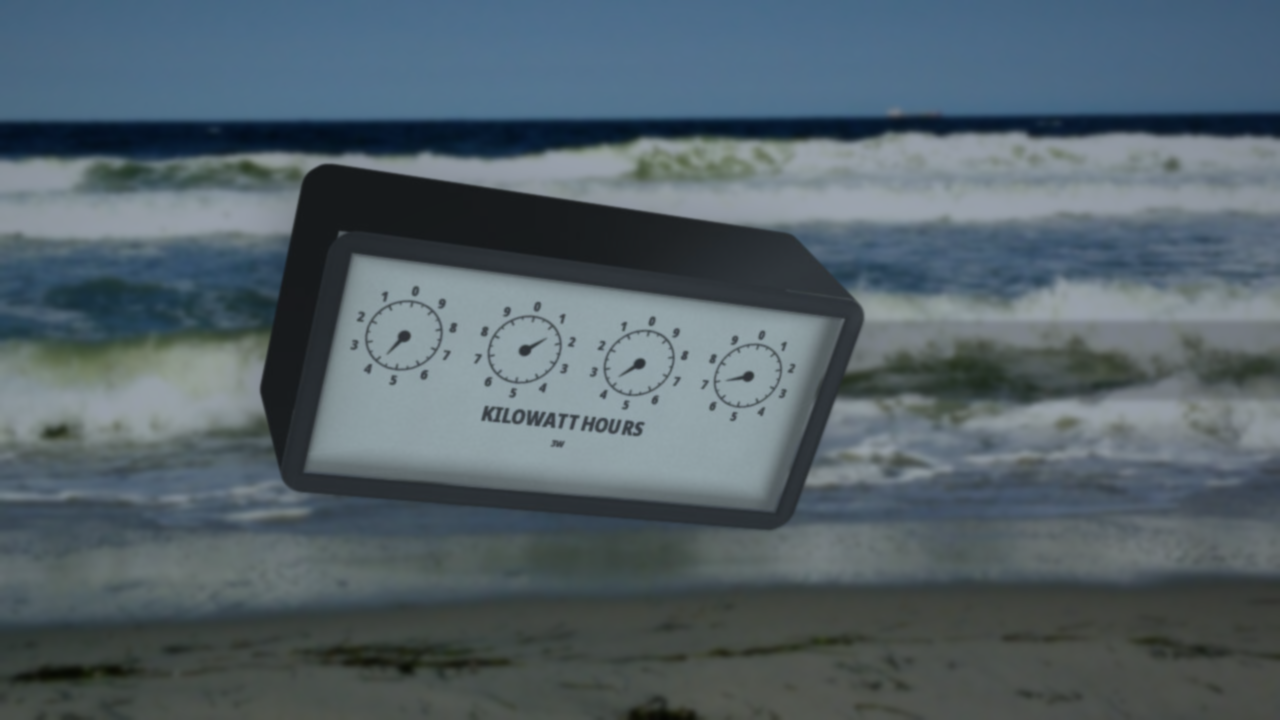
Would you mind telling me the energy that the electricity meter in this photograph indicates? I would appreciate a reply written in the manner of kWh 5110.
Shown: kWh 4137
